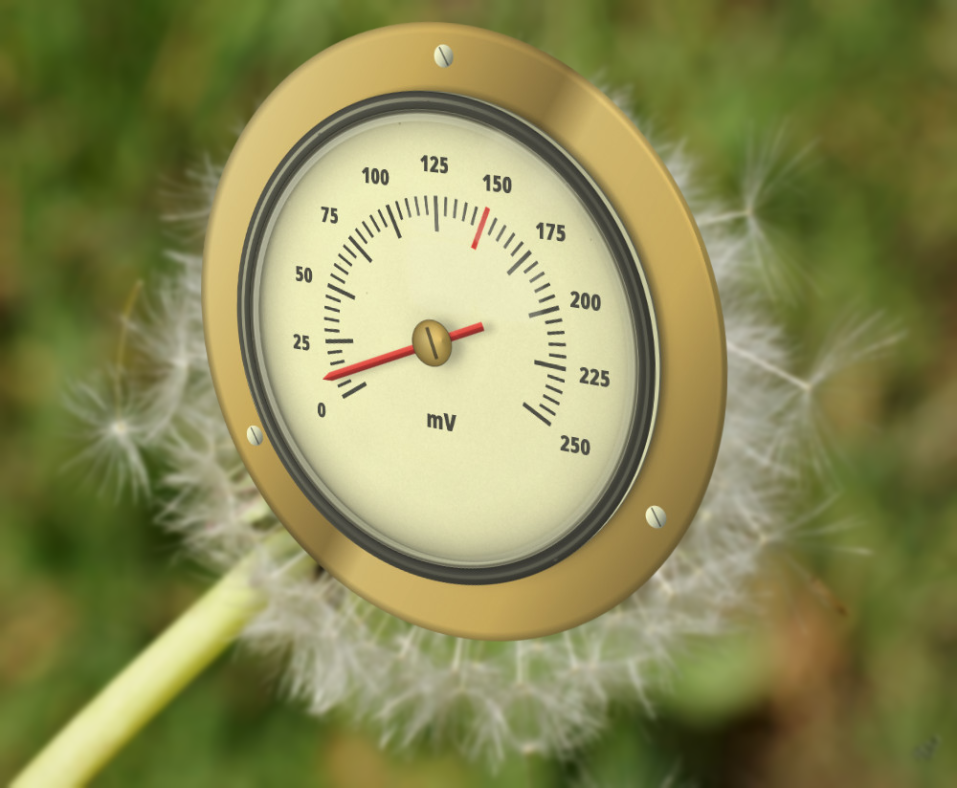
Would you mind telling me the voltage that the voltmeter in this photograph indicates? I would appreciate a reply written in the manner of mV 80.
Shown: mV 10
